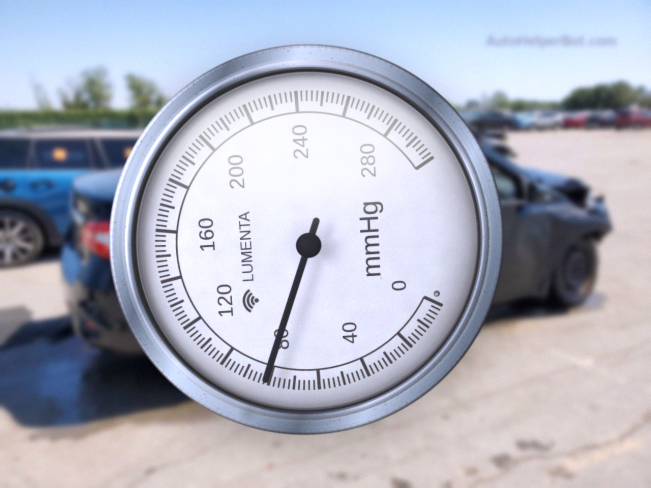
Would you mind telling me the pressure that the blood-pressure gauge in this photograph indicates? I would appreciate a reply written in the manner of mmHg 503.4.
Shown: mmHg 82
